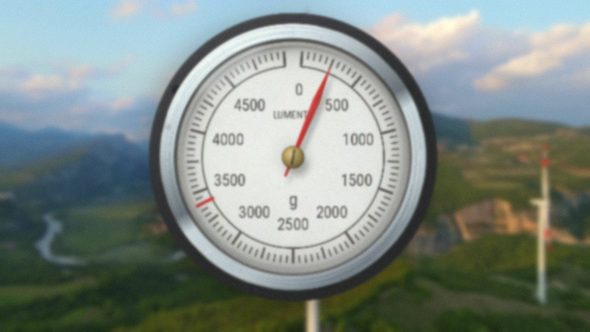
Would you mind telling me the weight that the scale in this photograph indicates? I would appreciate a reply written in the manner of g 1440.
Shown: g 250
